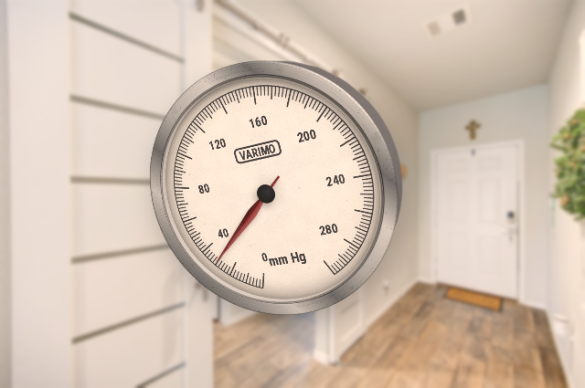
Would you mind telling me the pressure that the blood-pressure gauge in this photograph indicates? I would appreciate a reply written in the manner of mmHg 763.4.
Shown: mmHg 30
